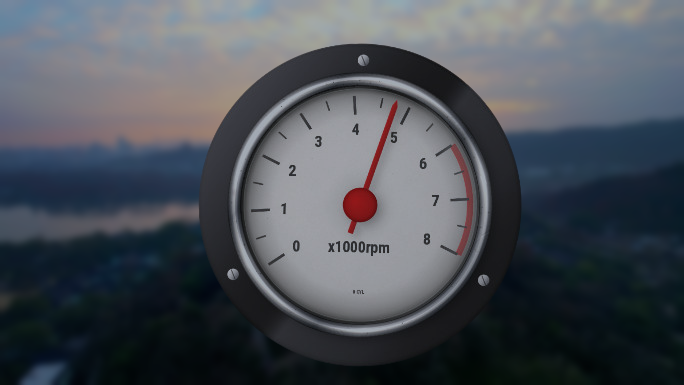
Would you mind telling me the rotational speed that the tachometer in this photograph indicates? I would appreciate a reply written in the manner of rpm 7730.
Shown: rpm 4750
